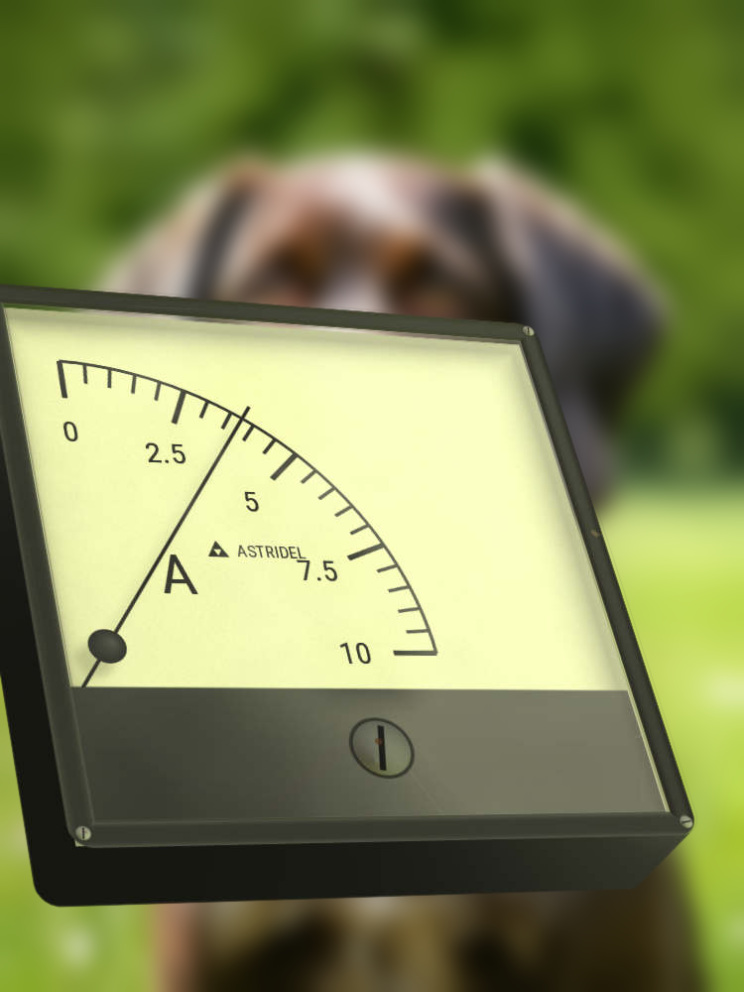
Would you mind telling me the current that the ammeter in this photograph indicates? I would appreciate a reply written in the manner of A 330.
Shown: A 3.75
